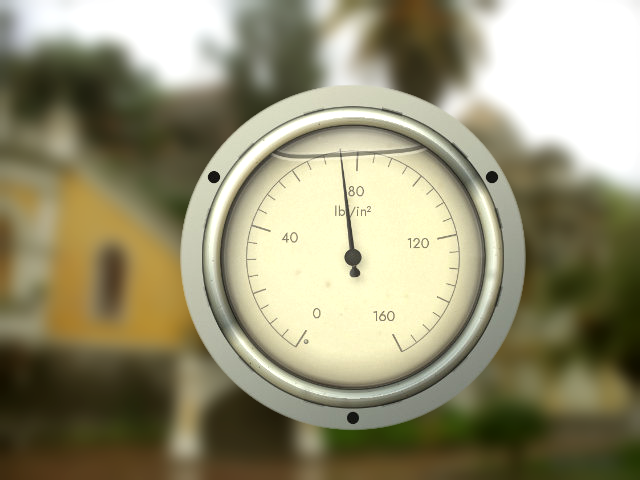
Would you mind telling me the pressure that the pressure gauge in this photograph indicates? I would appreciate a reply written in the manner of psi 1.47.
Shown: psi 75
